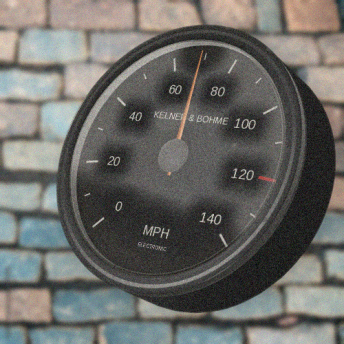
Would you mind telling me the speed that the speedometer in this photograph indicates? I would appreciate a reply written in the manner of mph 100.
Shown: mph 70
